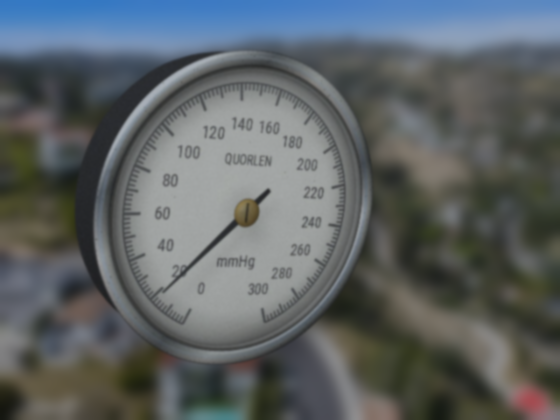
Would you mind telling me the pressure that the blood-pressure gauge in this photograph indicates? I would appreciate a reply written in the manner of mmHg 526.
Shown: mmHg 20
